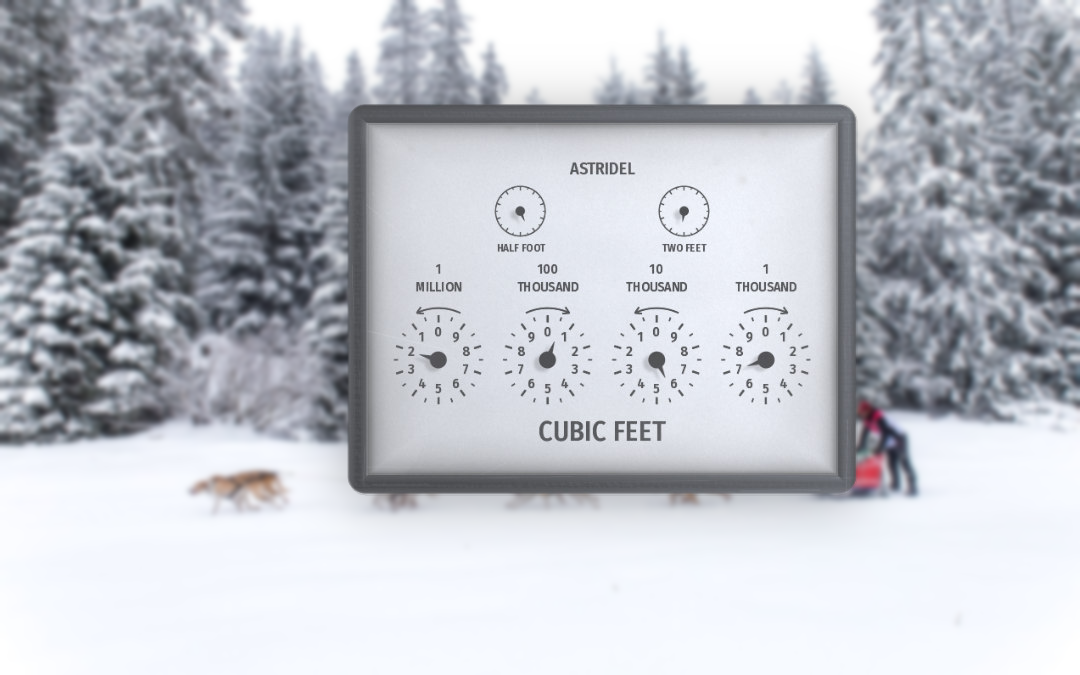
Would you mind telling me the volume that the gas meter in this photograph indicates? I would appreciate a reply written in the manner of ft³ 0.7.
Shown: ft³ 205700
